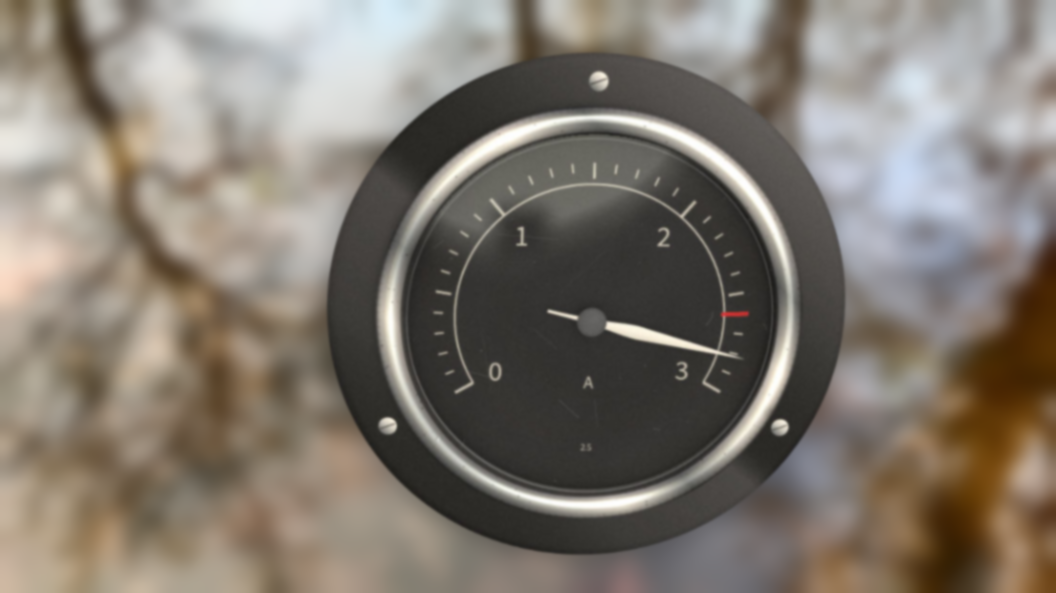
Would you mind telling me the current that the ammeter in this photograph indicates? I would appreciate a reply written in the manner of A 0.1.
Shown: A 2.8
